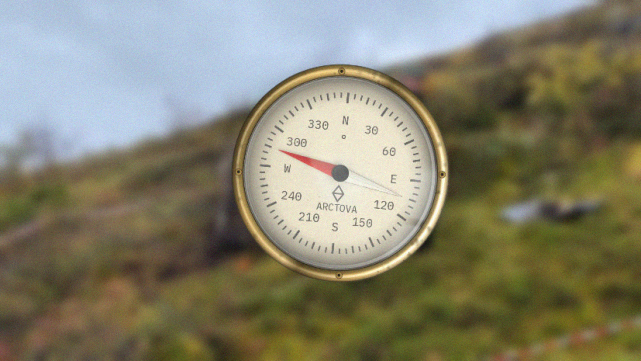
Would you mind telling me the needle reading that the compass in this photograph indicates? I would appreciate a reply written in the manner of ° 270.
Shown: ° 285
